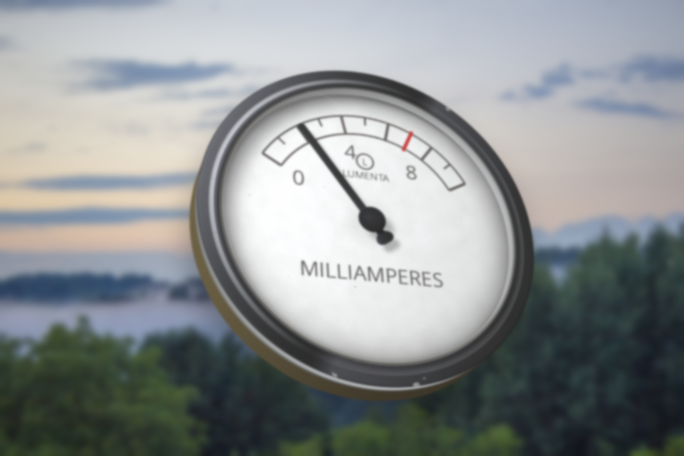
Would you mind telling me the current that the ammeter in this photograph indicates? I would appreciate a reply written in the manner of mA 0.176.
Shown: mA 2
